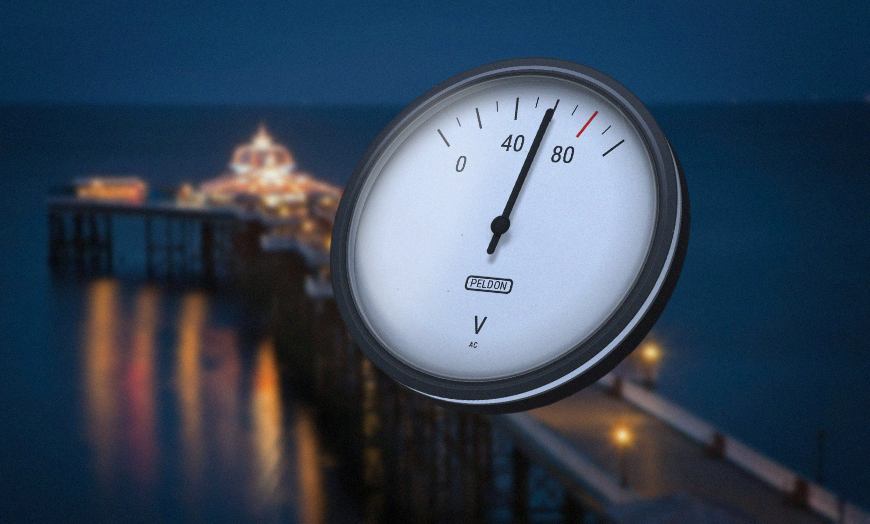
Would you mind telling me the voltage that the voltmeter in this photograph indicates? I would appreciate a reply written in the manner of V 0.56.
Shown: V 60
